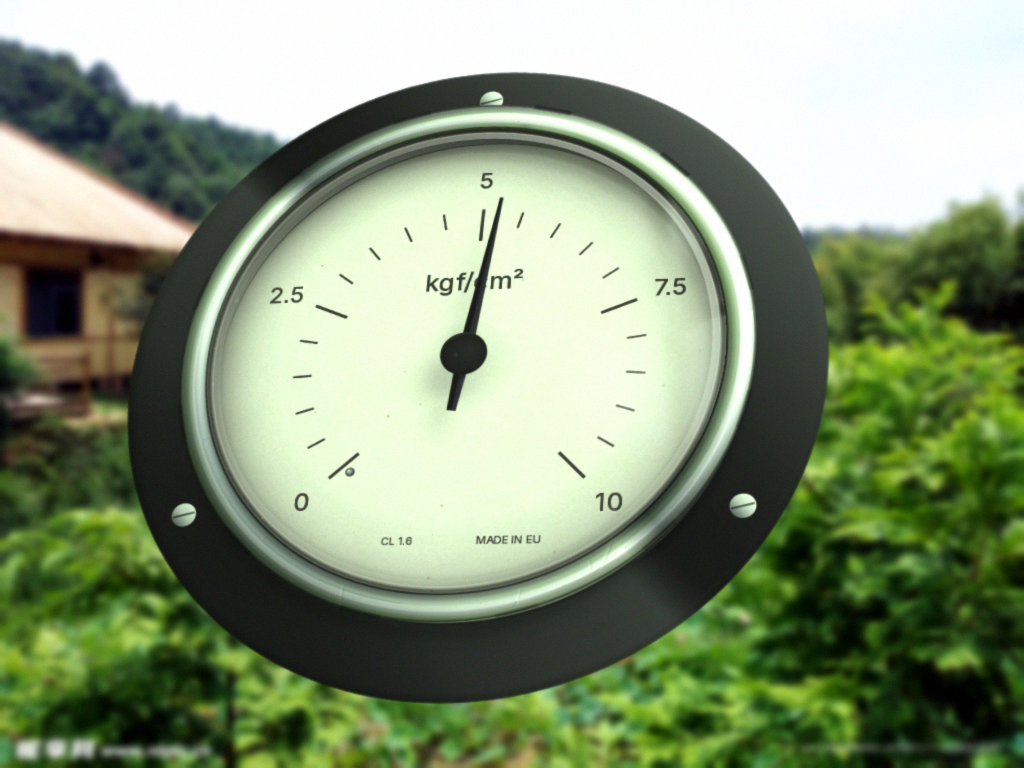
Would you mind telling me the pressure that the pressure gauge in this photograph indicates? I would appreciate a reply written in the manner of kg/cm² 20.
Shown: kg/cm² 5.25
